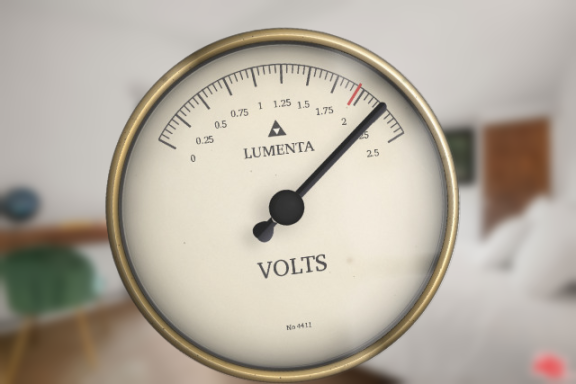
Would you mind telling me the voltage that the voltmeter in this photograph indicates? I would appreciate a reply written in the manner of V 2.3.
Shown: V 2.2
